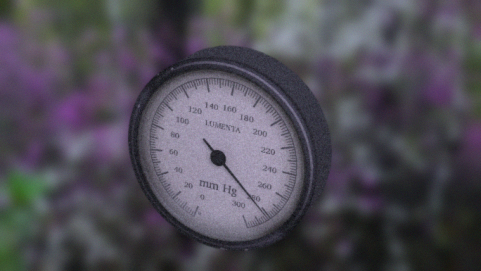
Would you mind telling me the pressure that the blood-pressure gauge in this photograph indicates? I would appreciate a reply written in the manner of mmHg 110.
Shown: mmHg 280
